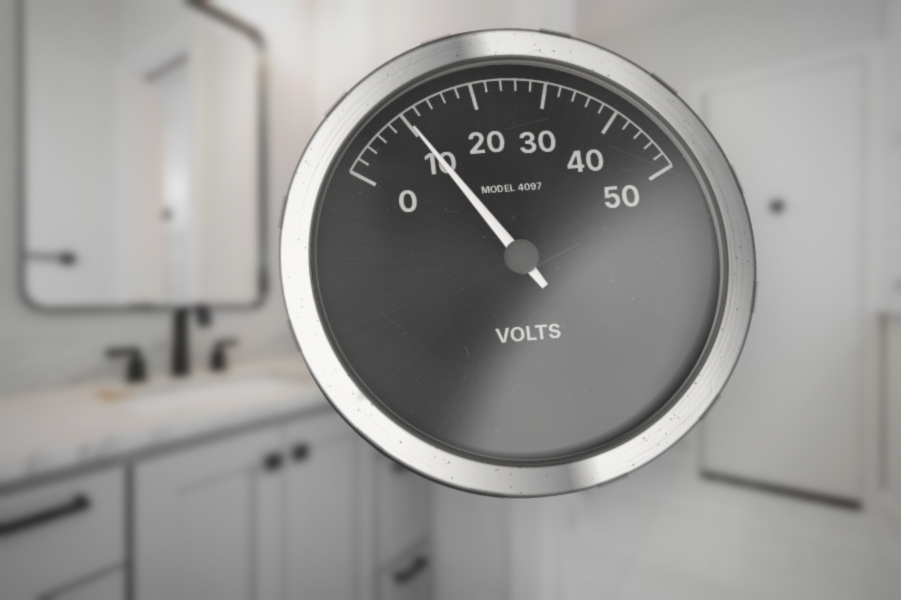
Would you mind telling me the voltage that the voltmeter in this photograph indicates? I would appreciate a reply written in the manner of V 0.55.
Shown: V 10
